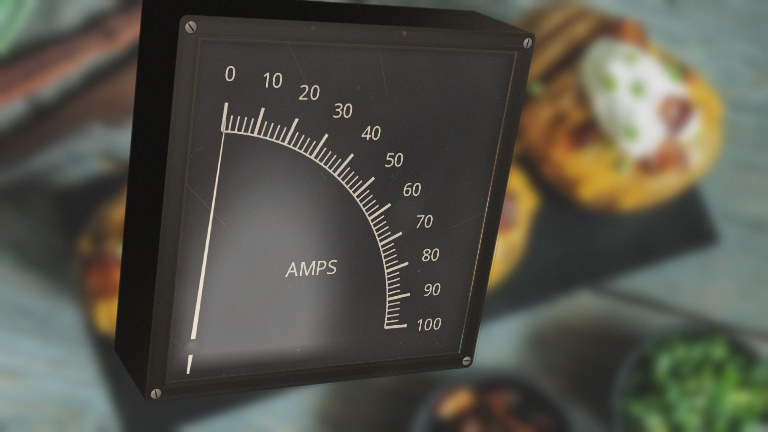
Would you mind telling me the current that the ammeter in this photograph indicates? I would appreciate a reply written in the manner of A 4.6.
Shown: A 0
